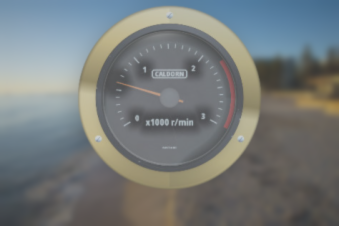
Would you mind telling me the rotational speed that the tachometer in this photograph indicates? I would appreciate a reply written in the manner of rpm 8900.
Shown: rpm 600
